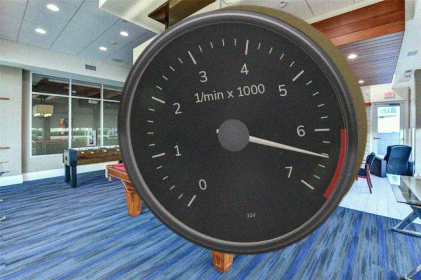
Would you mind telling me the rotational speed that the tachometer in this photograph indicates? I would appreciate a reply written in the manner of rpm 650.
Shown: rpm 6400
